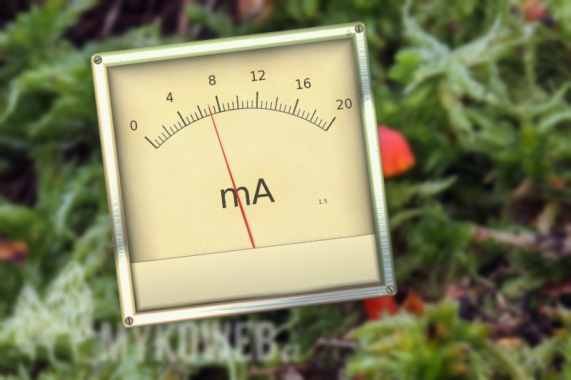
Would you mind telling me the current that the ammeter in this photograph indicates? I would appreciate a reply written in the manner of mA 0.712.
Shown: mA 7
